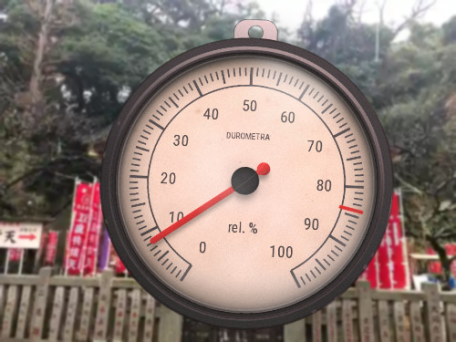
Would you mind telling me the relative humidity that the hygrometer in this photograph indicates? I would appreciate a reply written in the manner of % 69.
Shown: % 8
